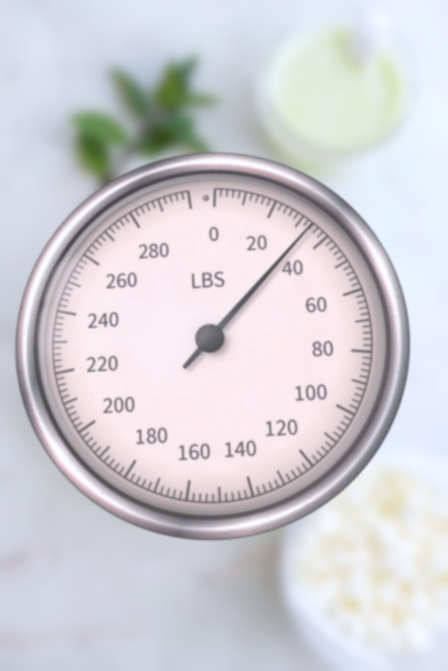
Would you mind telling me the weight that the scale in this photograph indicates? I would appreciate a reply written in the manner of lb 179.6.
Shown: lb 34
